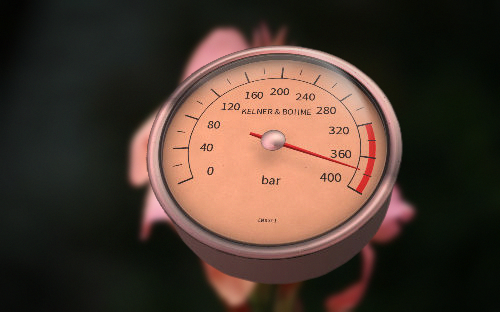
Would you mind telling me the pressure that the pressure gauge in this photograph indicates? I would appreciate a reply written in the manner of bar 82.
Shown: bar 380
